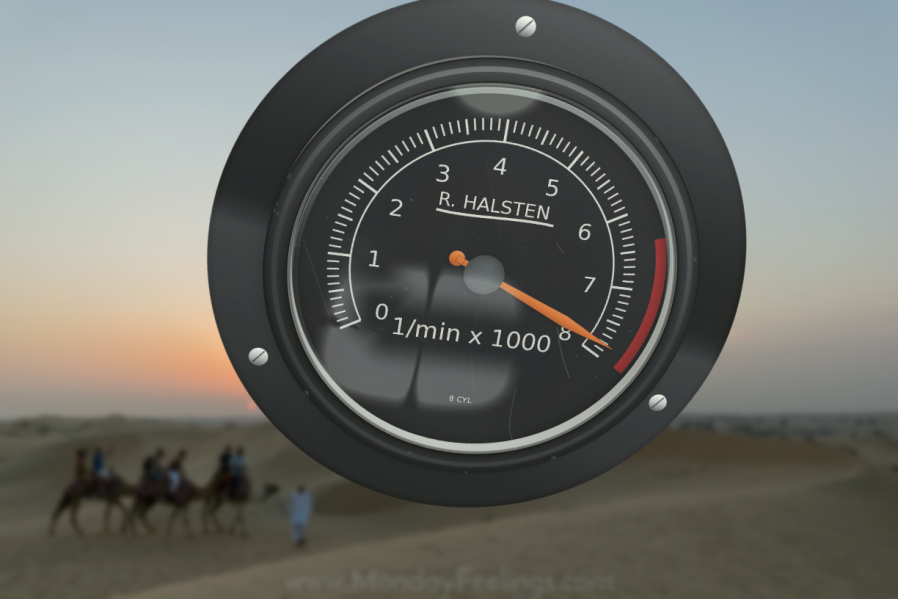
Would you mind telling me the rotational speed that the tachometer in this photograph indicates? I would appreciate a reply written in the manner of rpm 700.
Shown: rpm 7800
